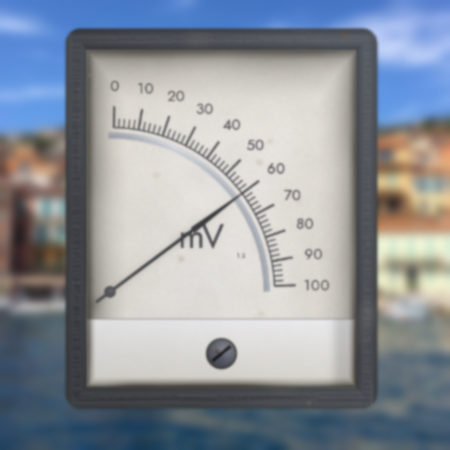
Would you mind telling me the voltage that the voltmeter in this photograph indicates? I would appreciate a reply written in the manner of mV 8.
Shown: mV 60
